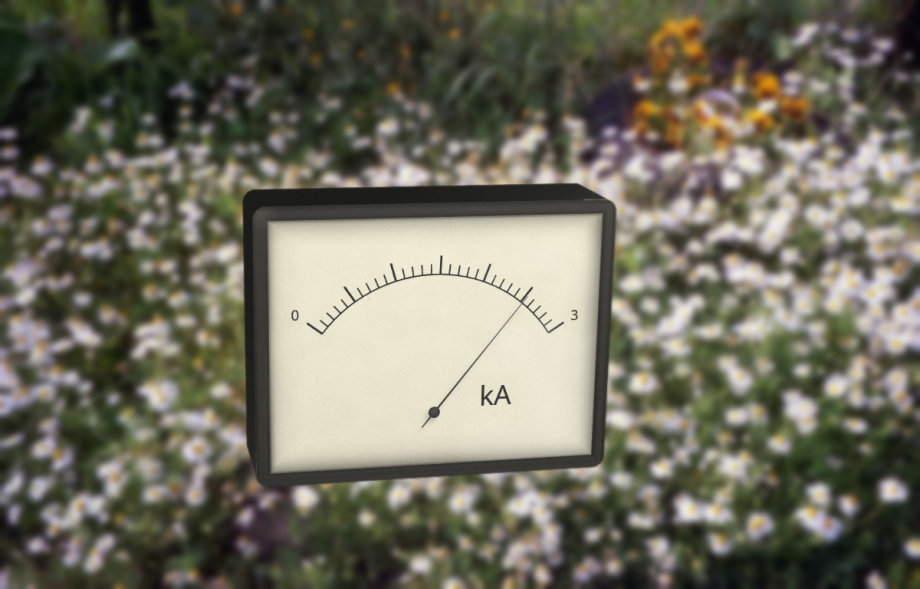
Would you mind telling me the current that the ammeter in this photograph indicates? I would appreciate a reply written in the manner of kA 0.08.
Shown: kA 2.5
